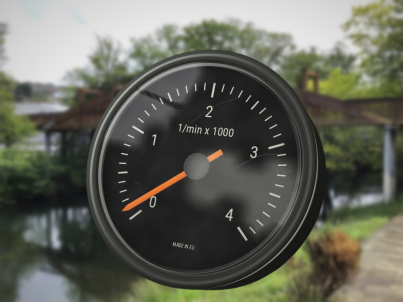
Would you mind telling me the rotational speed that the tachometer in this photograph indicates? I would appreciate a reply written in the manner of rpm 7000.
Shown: rpm 100
